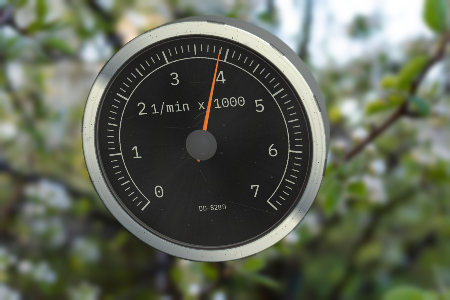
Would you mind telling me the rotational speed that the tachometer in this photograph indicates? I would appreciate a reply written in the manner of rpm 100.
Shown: rpm 3900
